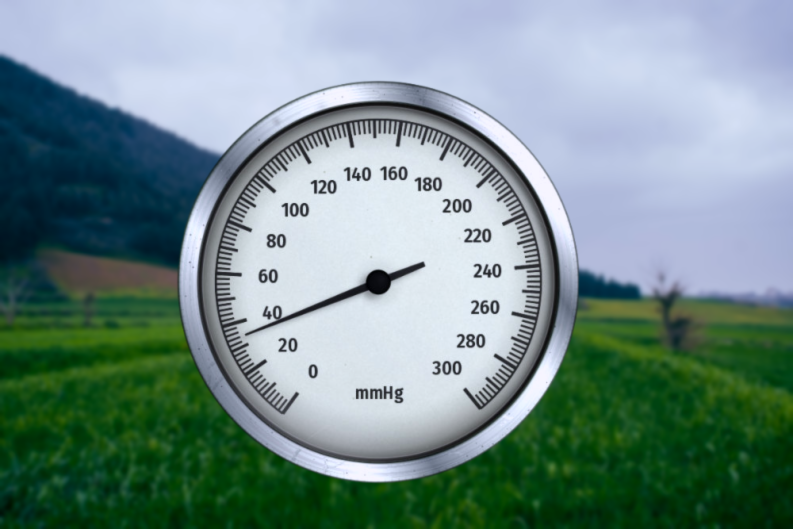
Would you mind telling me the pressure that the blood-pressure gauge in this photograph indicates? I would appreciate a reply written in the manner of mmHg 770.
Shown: mmHg 34
